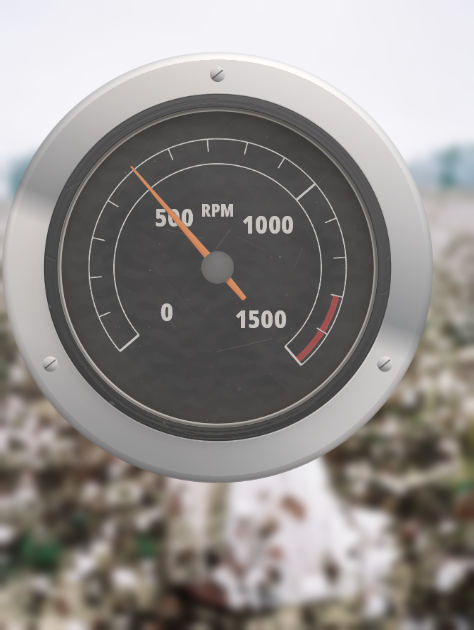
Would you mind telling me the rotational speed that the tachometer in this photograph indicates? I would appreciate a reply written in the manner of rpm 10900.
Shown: rpm 500
